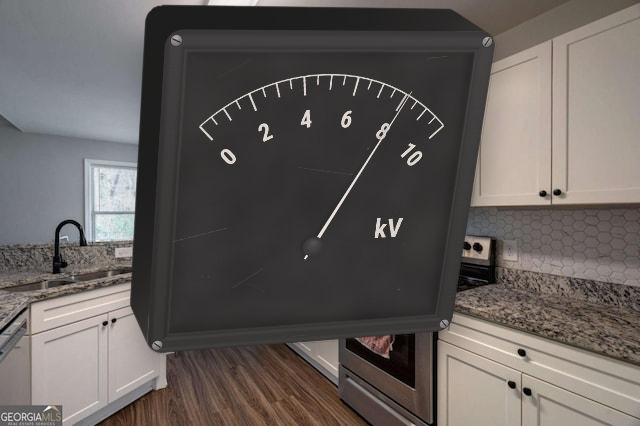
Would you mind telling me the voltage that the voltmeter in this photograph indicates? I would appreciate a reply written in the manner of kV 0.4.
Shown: kV 8
